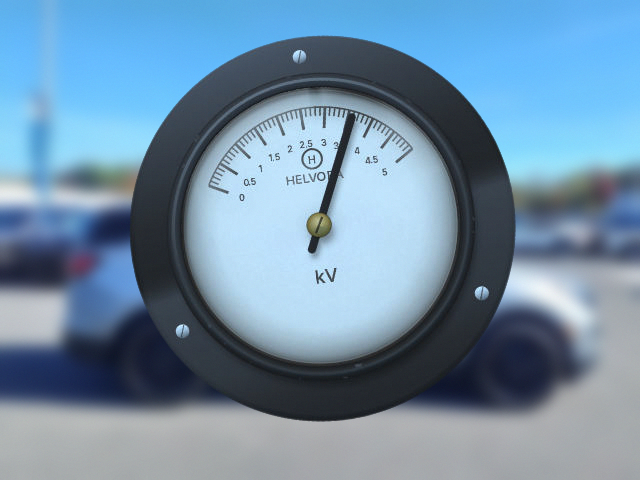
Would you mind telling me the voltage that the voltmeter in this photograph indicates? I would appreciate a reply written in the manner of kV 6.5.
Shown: kV 3.6
